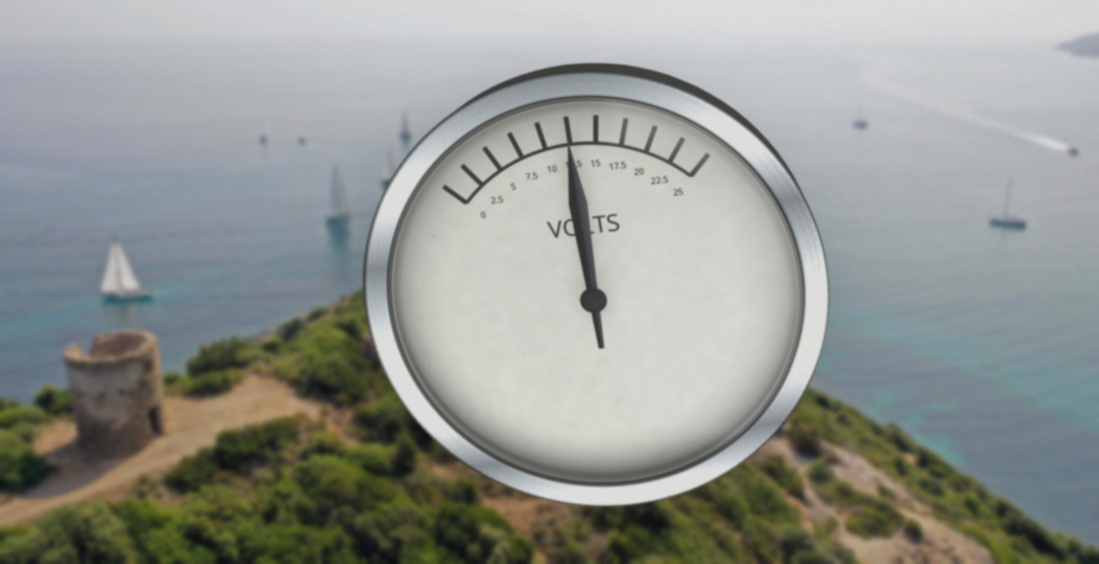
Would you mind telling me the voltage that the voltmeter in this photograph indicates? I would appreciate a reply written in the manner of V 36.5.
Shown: V 12.5
